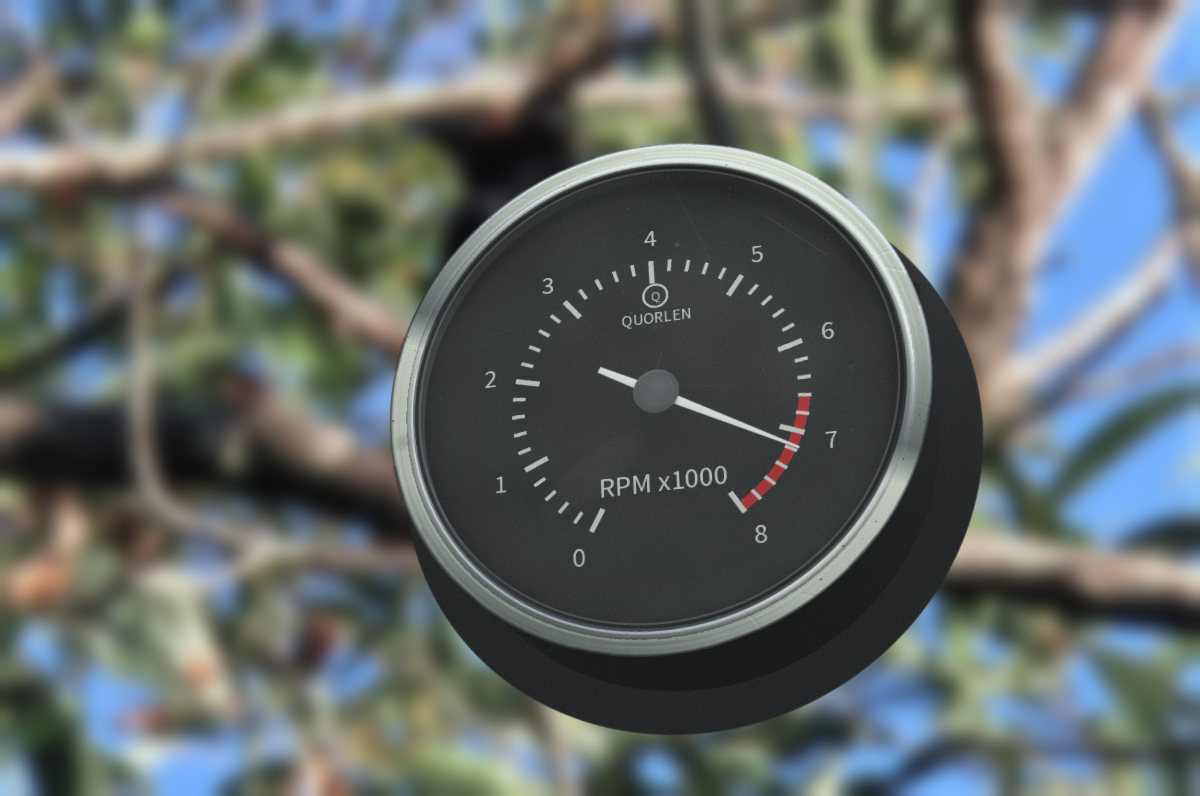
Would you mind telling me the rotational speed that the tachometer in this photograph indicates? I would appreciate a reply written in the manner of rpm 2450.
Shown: rpm 7200
